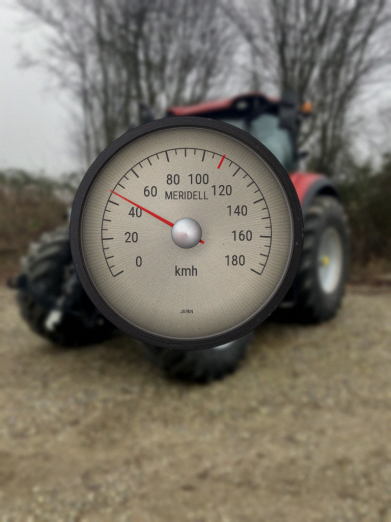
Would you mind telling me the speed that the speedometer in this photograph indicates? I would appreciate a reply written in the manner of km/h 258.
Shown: km/h 45
